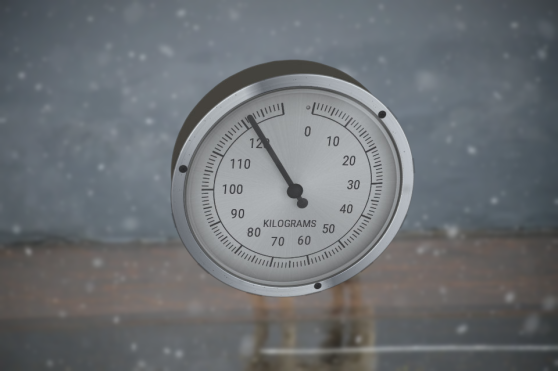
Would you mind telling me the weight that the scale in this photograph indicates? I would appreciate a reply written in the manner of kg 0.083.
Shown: kg 122
